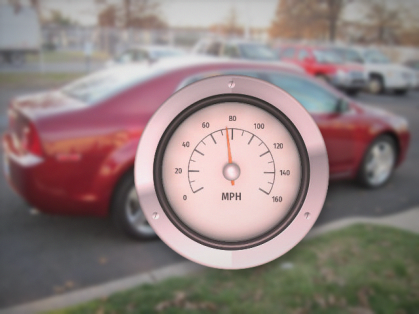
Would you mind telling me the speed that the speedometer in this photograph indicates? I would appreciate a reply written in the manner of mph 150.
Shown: mph 75
